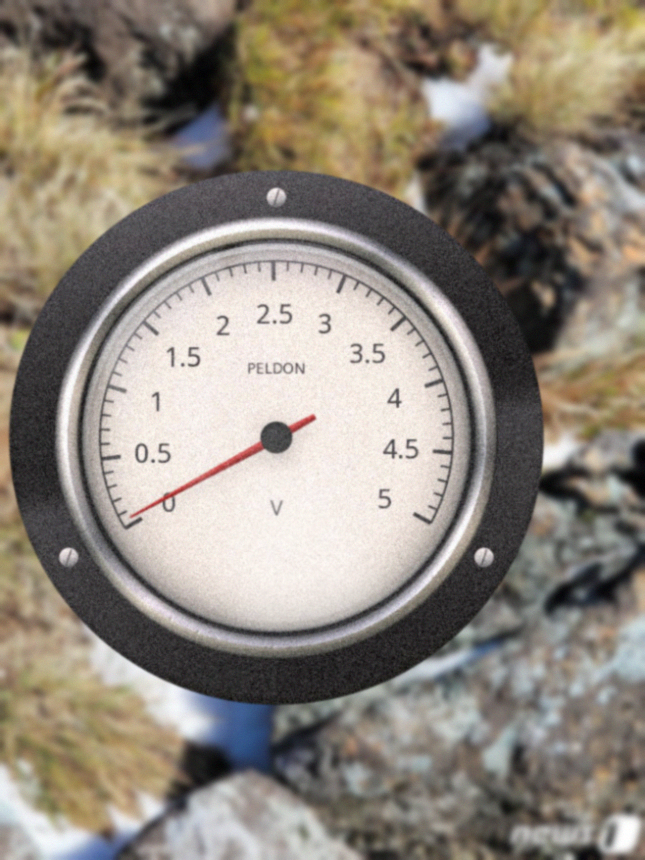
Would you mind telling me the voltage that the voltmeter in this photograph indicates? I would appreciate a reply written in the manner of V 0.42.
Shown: V 0.05
